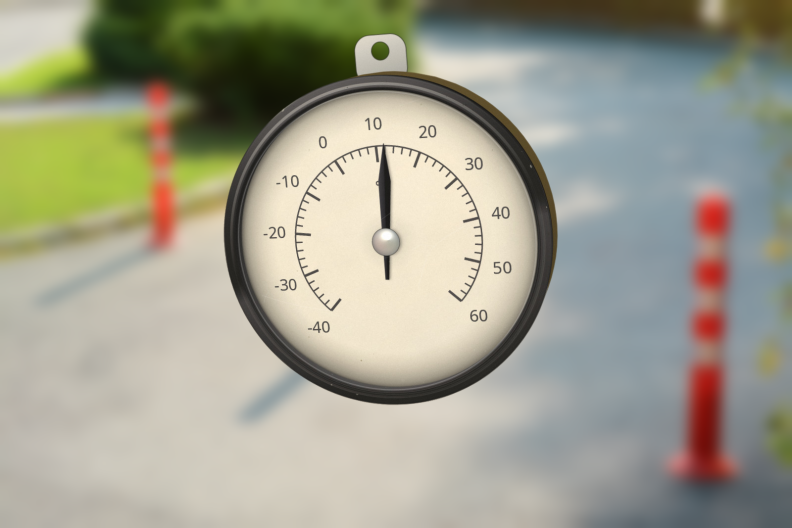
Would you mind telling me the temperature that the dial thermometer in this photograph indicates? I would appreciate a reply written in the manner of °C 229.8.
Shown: °C 12
